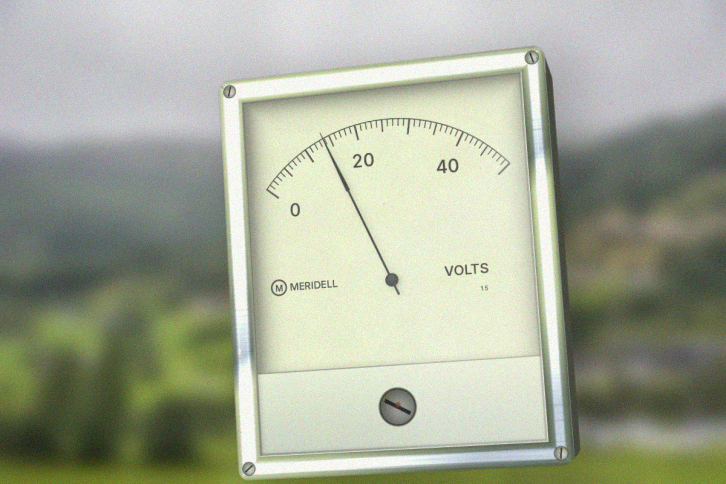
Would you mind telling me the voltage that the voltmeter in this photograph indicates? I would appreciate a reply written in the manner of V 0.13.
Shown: V 14
